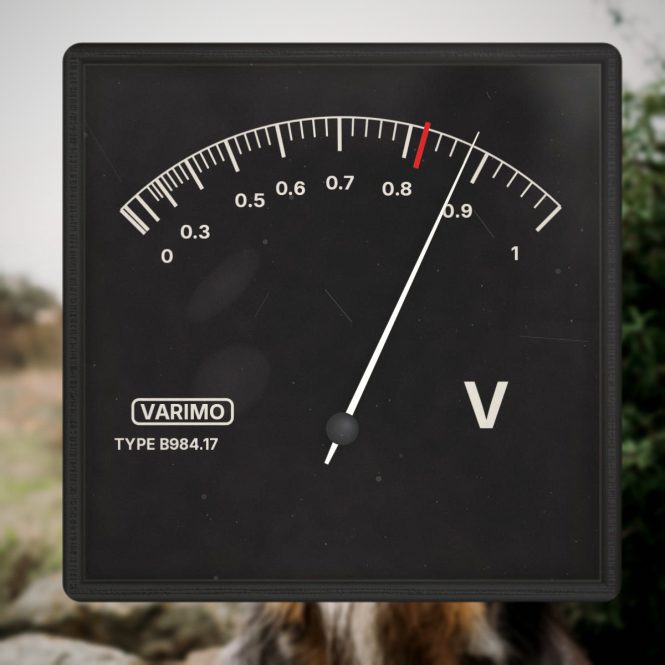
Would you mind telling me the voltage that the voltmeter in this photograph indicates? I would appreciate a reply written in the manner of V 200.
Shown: V 0.88
